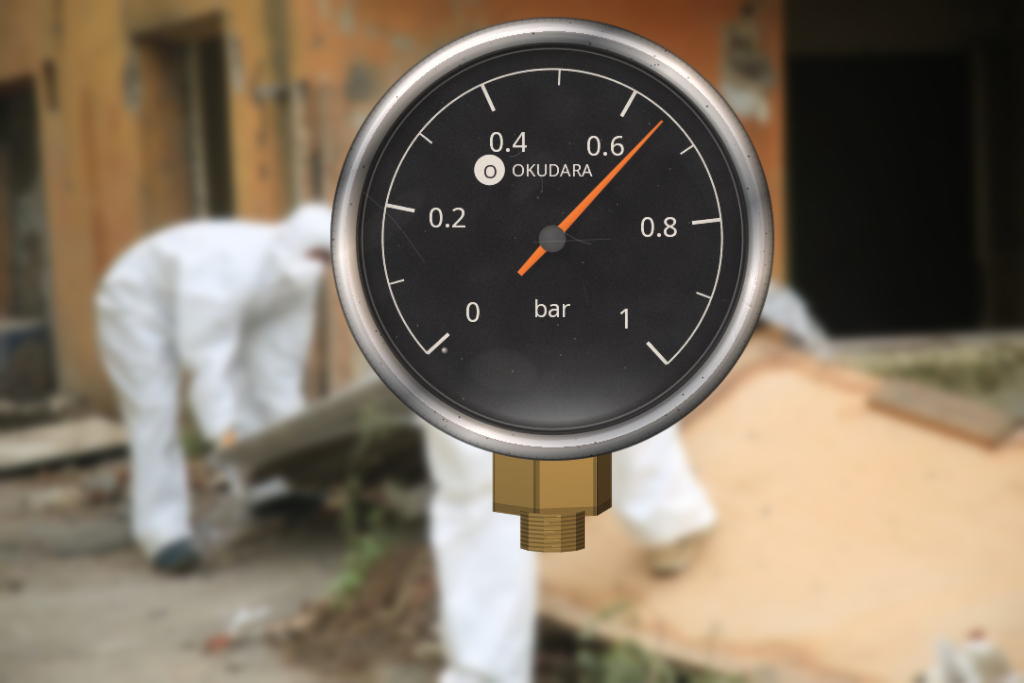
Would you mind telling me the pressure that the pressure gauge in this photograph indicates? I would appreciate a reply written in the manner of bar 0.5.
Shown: bar 0.65
